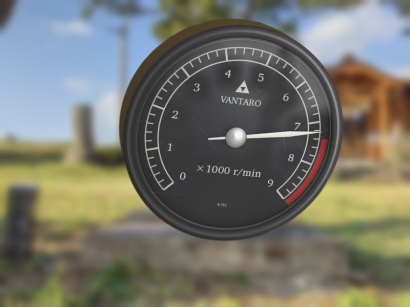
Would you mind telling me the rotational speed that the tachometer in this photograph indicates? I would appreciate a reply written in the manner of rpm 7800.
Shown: rpm 7200
